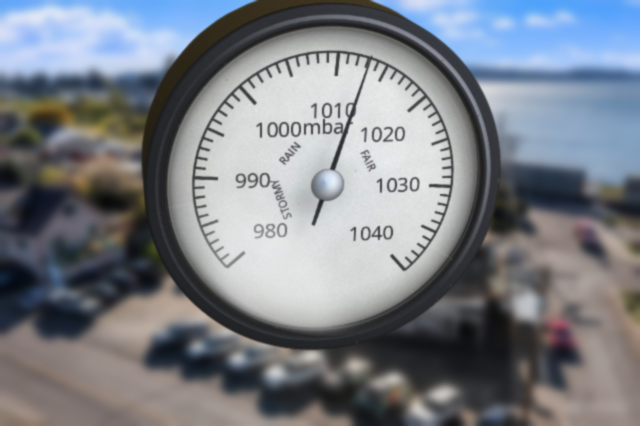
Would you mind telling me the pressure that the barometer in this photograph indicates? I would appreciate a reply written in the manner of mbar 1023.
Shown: mbar 1013
